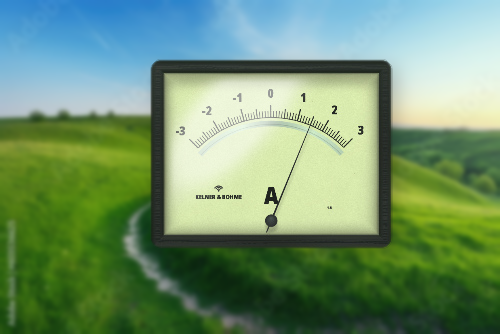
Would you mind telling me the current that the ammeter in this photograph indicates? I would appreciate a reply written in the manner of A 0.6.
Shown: A 1.5
